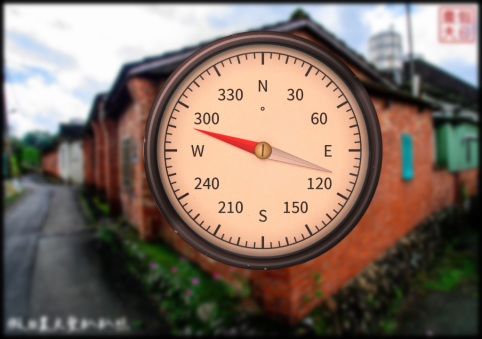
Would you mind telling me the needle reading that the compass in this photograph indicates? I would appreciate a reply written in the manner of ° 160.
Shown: ° 287.5
